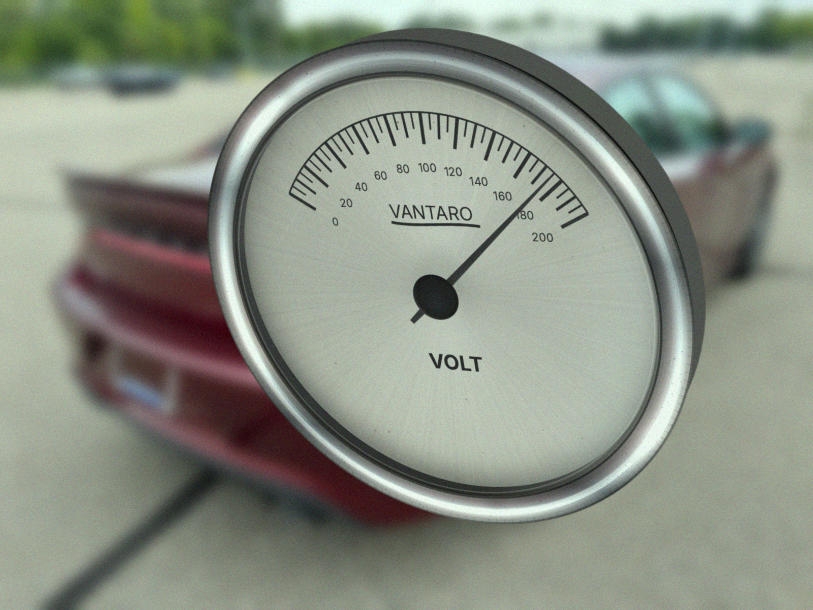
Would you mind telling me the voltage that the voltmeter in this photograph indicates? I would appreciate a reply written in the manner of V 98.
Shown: V 175
